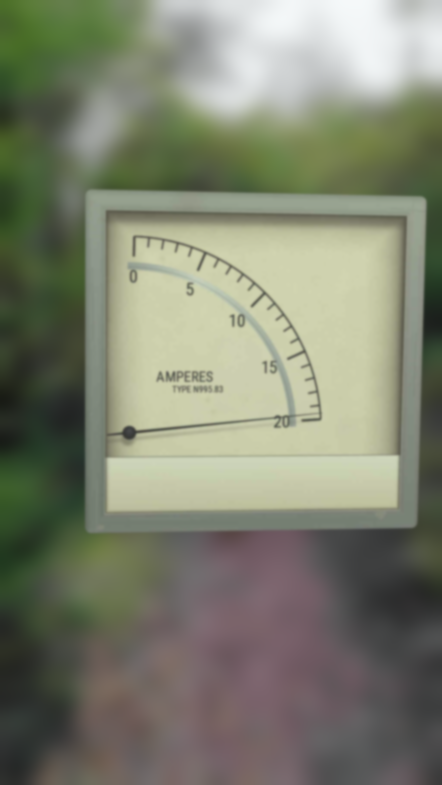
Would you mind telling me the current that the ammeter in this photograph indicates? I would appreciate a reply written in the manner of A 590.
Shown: A 19.5
